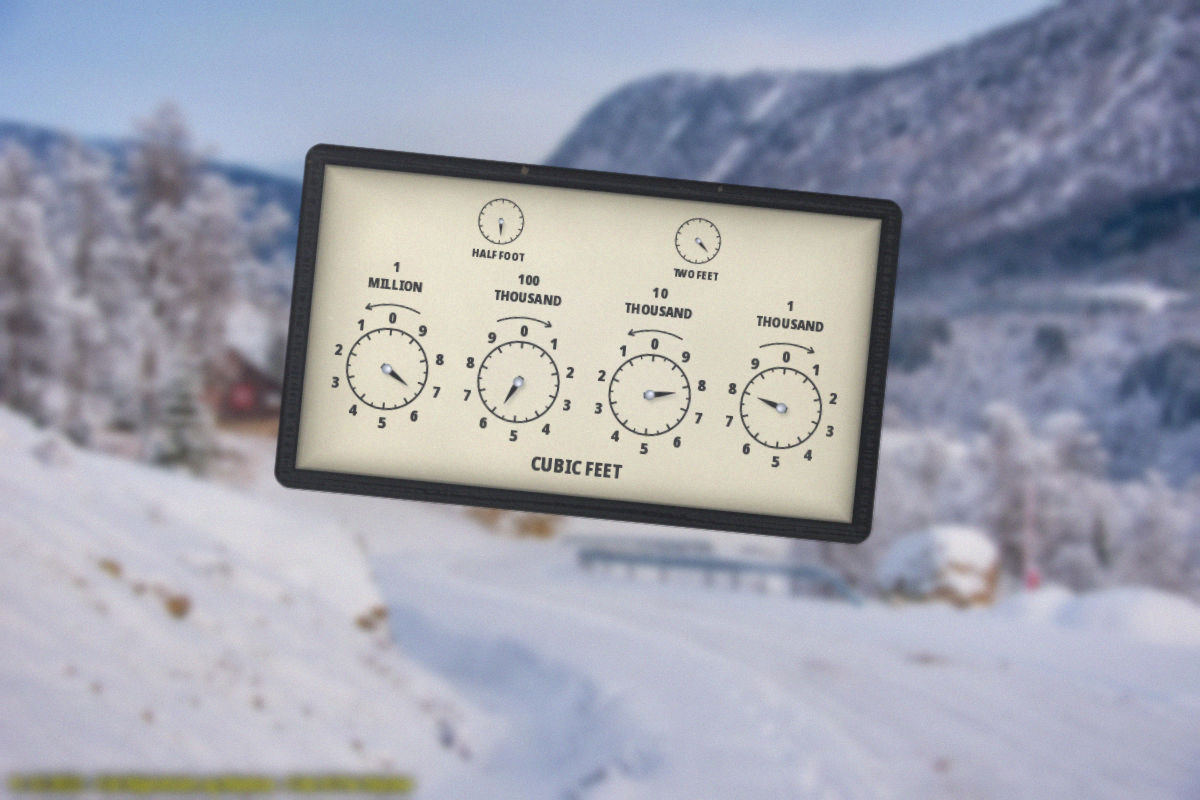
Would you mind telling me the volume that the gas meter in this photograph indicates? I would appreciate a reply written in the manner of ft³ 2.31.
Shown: ft³ 657800
